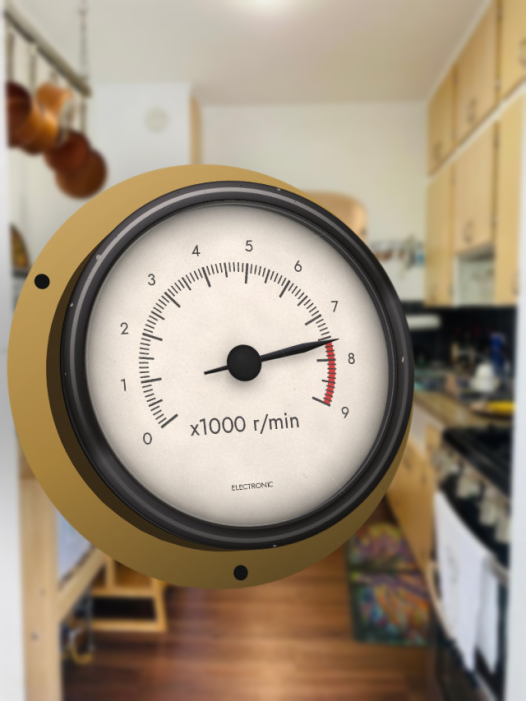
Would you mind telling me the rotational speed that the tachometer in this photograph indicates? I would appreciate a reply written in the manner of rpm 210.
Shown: rpm 7600
